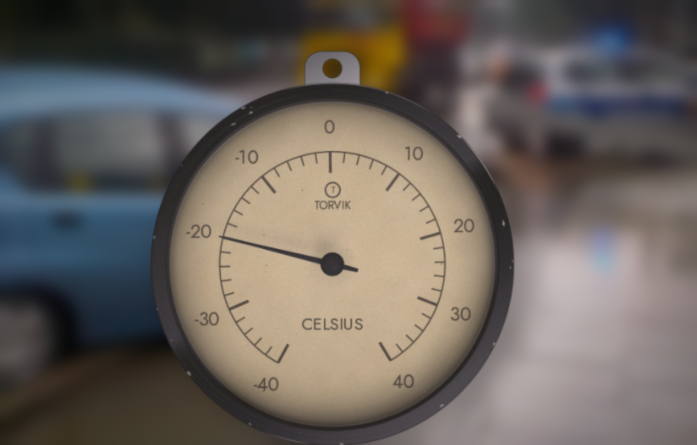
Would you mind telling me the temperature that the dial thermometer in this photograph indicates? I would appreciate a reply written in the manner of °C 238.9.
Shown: °C -20
